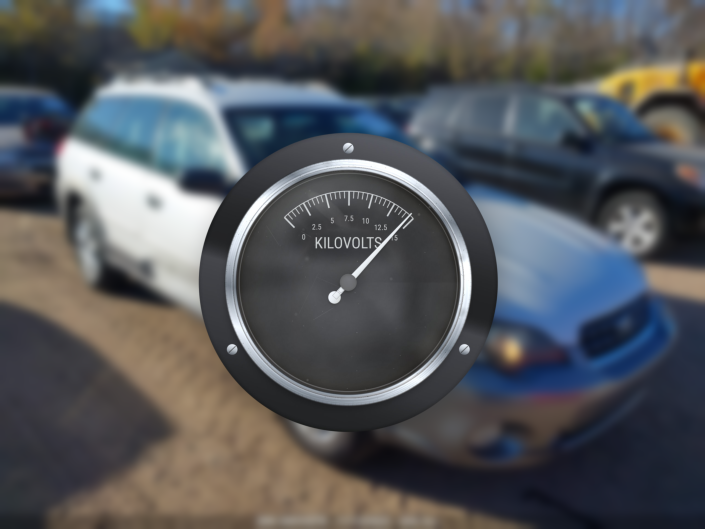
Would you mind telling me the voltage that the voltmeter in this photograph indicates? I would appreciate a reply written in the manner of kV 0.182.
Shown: kV 14.5
